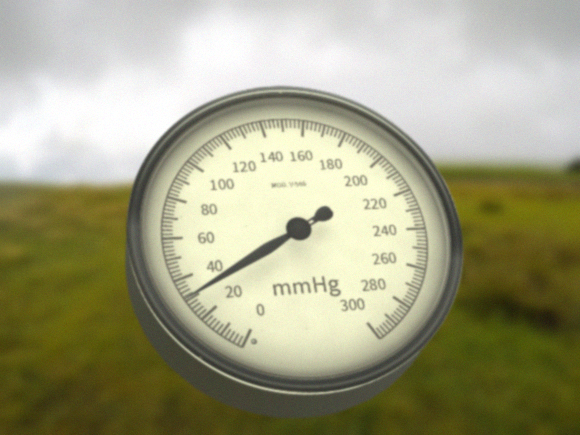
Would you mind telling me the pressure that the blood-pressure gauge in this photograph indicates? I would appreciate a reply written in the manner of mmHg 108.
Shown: mmHg 30
